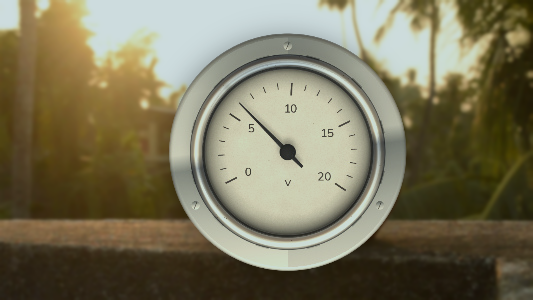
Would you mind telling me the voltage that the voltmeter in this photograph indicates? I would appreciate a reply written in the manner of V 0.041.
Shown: V 6
